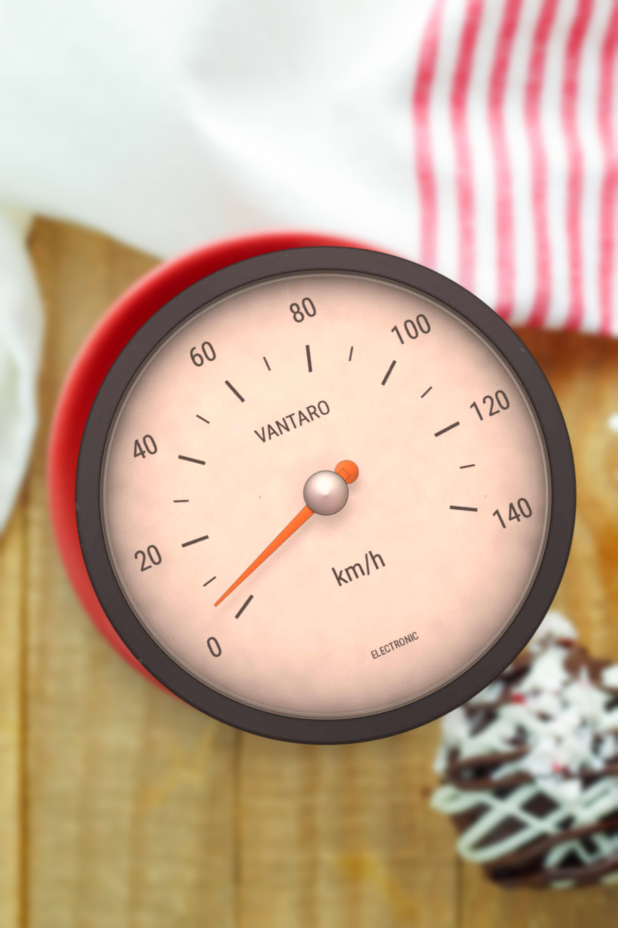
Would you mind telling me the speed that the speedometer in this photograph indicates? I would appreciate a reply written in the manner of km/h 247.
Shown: km/h 5
